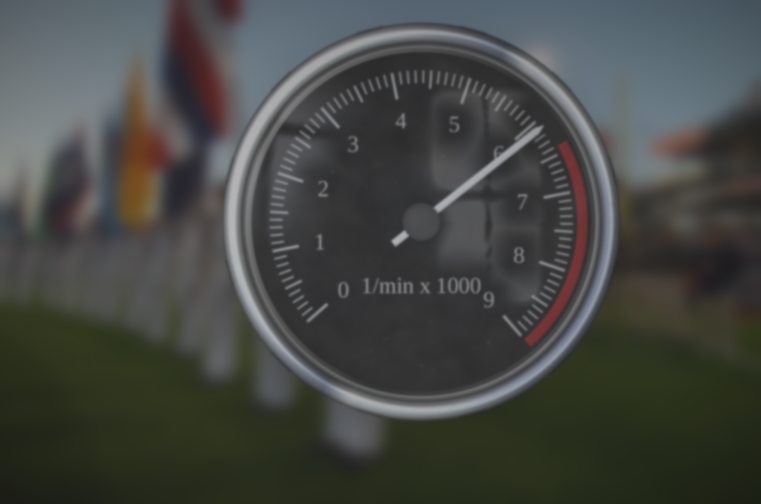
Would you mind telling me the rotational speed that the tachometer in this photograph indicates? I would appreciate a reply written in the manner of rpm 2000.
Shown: rpm 6100
